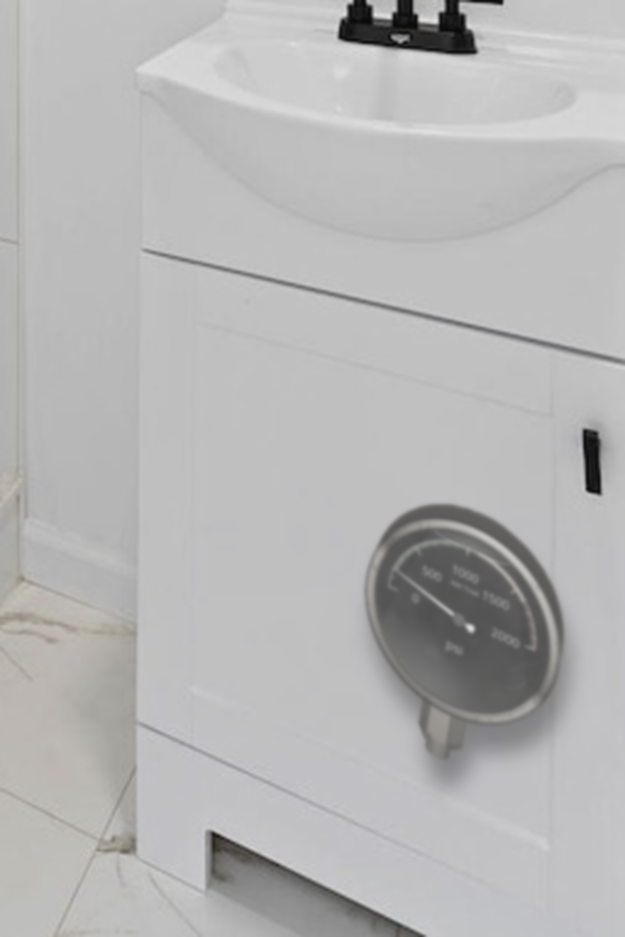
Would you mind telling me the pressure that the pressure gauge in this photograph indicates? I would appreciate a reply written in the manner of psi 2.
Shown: psi 200
